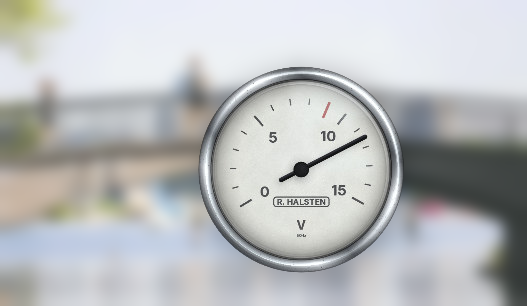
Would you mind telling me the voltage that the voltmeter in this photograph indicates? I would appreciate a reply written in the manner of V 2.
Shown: V 11.5
